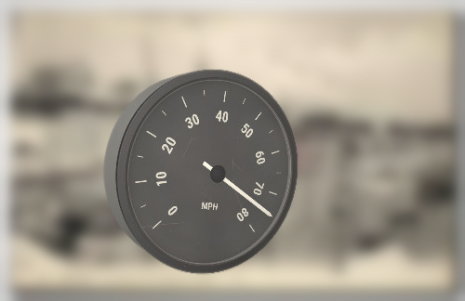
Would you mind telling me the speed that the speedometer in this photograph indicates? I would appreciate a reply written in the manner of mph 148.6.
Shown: mph 75
